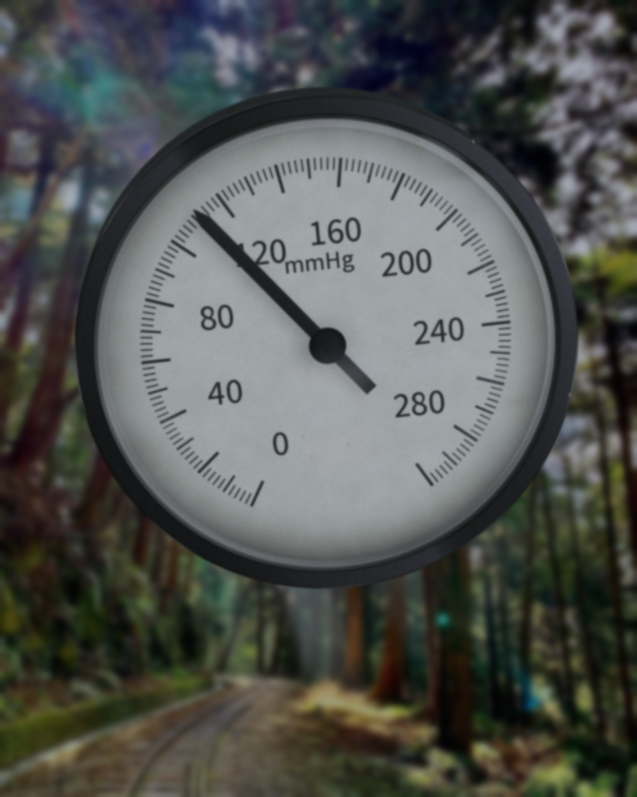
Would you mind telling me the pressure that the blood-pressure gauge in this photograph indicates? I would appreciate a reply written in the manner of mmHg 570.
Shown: mmHg 112
